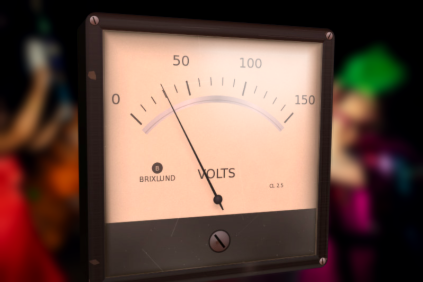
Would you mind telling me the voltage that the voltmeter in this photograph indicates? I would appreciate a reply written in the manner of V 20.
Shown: V 30
